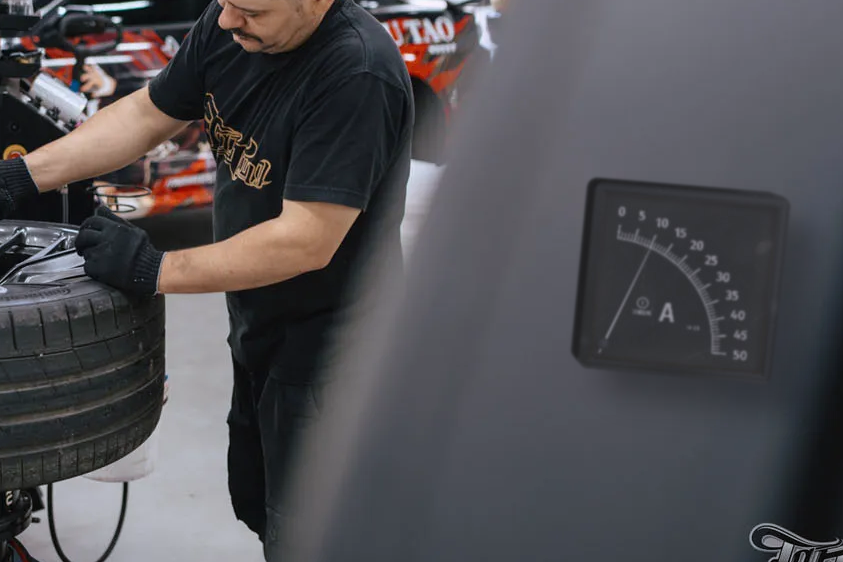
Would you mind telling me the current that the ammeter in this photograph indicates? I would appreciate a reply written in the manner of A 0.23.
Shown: A 10
